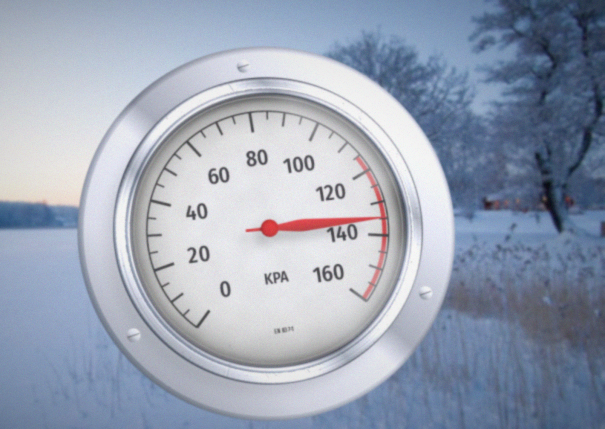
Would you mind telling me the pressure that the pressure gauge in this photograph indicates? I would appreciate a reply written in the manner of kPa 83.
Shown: kPa 135
